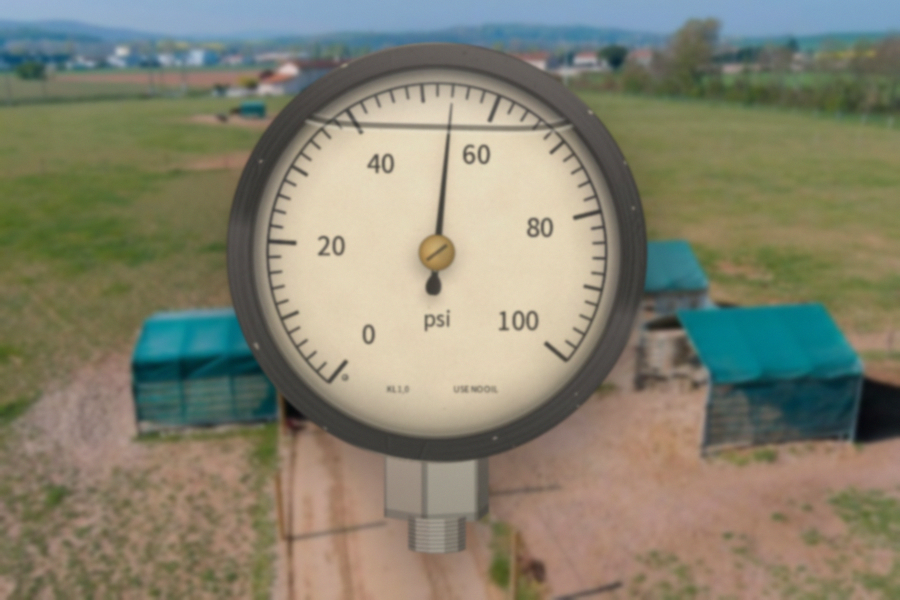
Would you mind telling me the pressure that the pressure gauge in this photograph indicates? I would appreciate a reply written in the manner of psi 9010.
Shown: psi 54
